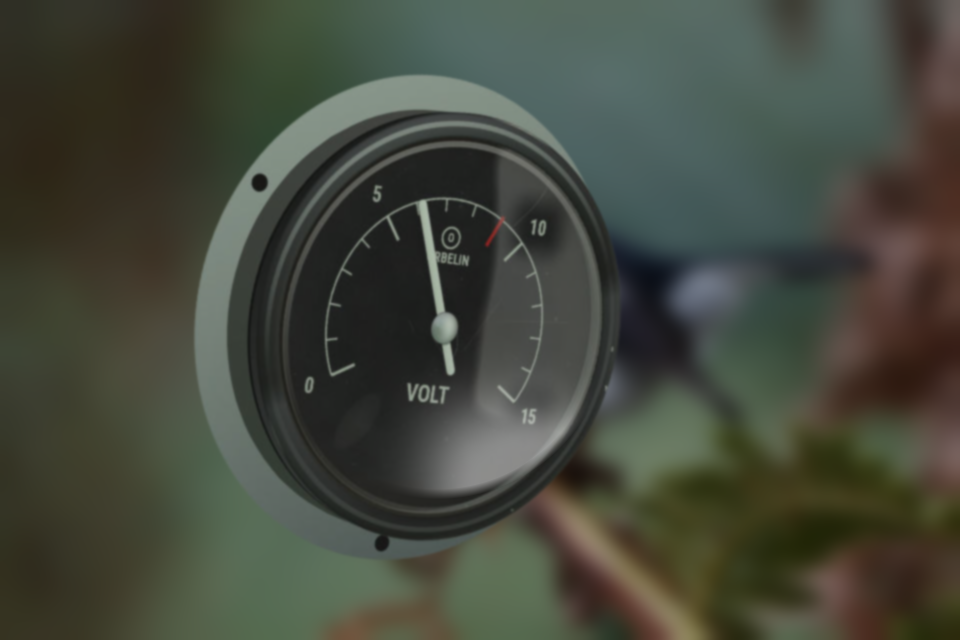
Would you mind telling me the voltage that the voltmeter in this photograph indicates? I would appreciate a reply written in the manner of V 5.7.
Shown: V 6
